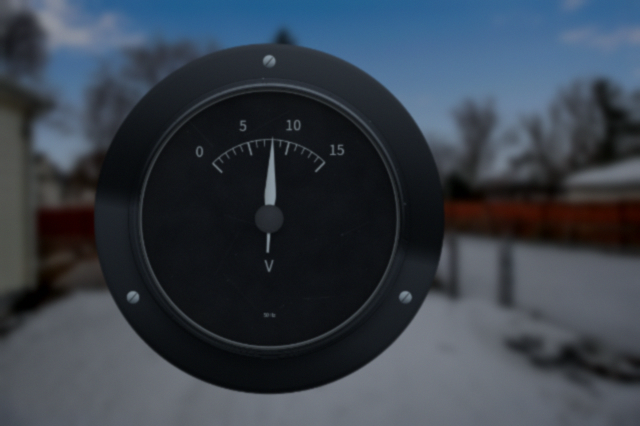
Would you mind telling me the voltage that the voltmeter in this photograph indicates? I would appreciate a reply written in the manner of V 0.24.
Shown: V 8
